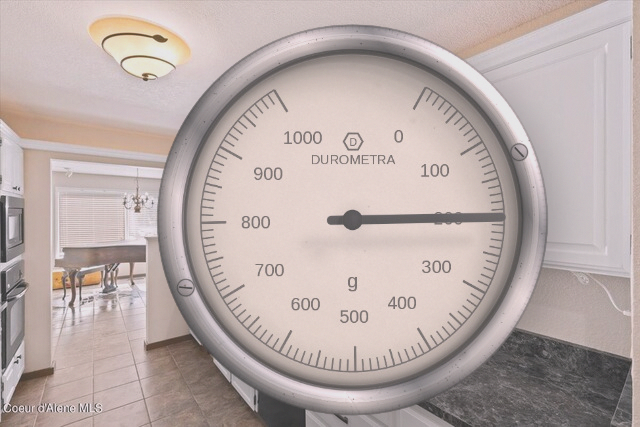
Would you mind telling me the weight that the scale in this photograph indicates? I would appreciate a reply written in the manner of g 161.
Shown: g 200
